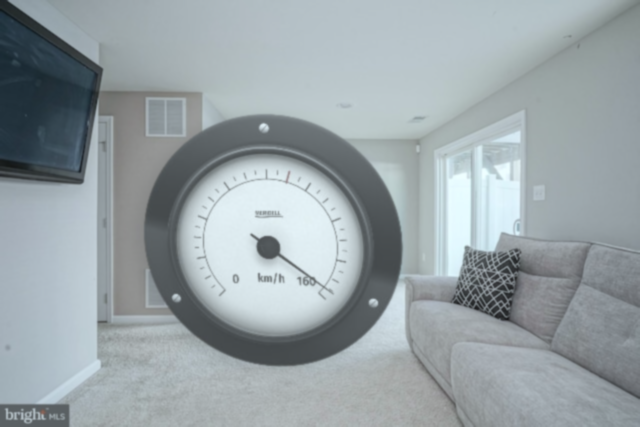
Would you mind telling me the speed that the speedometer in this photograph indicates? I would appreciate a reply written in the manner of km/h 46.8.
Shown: km/h 155
